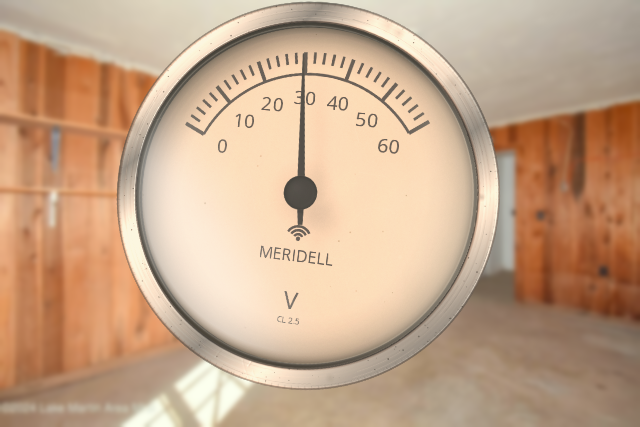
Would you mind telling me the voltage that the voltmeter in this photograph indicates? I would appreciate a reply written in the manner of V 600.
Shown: V 30
